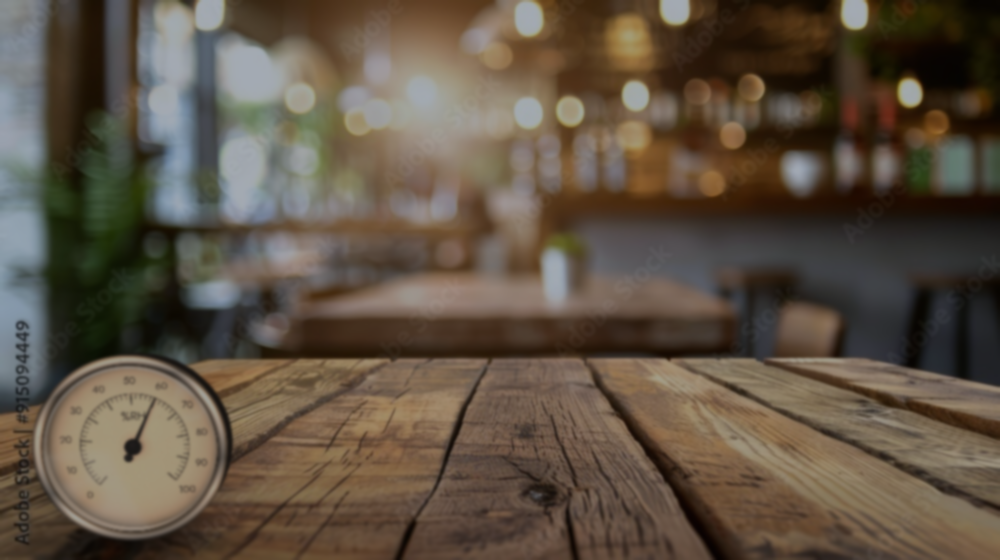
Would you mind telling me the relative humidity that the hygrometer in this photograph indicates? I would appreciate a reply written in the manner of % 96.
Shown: % 60
